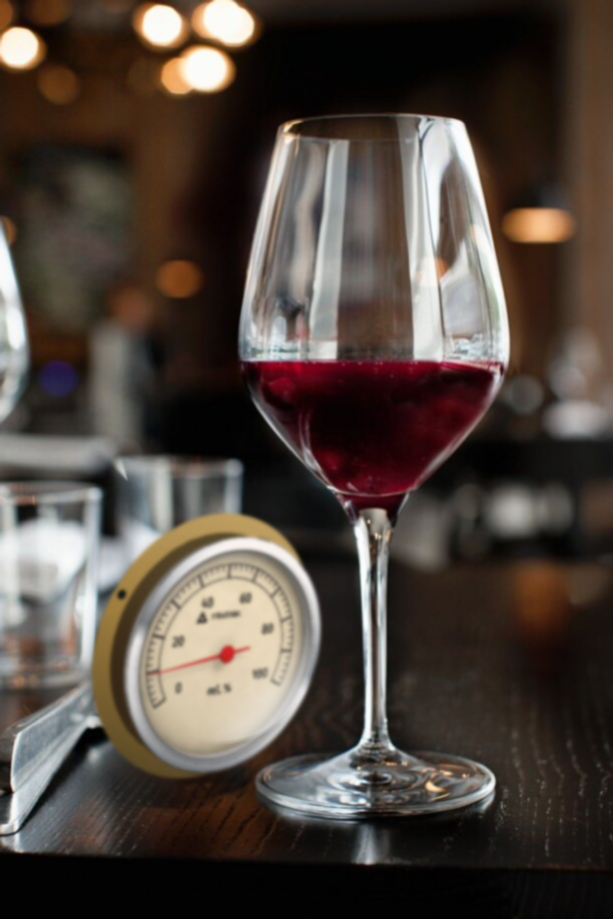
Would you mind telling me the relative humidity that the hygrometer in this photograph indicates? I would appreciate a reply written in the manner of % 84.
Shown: % 10
